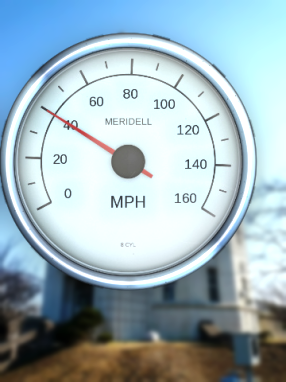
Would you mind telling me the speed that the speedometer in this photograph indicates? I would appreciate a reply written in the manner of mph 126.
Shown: mph 40
